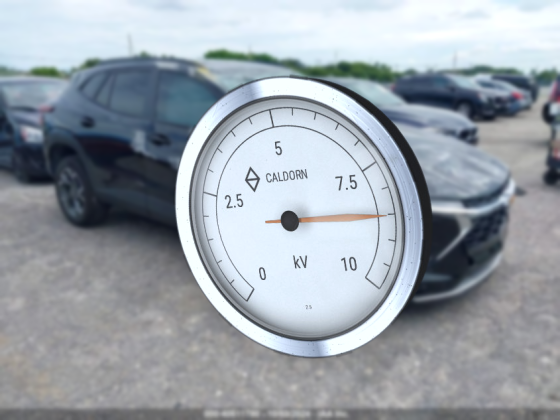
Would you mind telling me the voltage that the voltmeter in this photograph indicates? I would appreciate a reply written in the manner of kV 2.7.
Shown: kV 8.5
